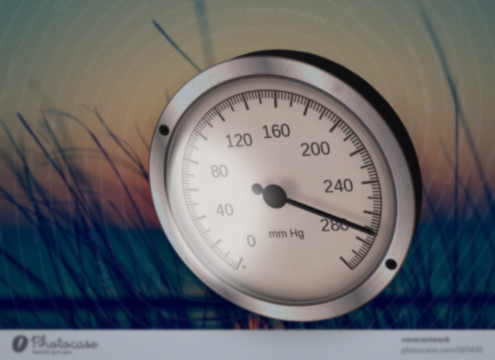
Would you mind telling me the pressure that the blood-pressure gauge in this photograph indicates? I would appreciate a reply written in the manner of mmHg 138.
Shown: mmHg 270
